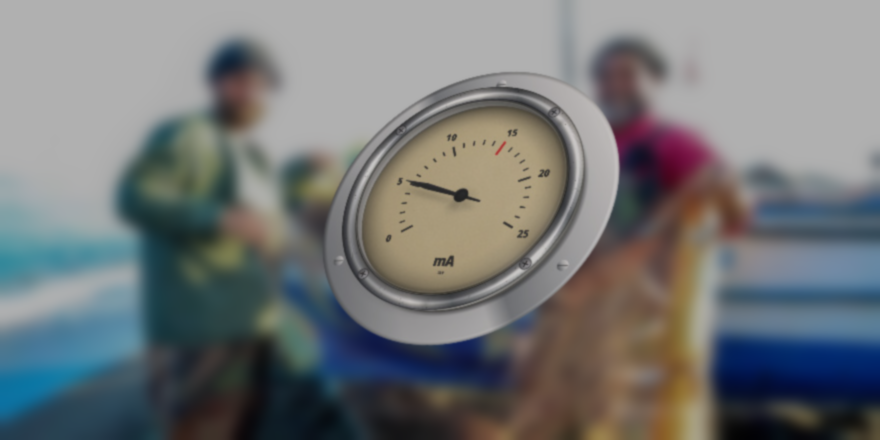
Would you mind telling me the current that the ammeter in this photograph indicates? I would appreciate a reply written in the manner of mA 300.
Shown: mA 5
